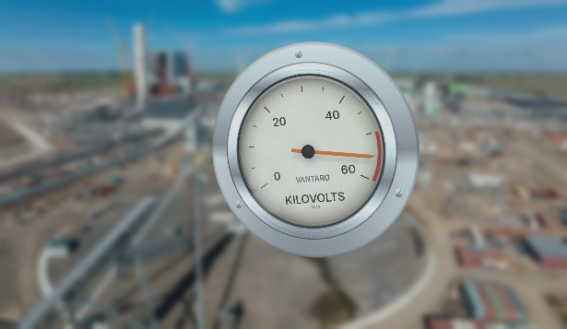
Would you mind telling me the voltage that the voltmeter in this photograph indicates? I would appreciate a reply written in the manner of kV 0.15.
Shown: kV 55
